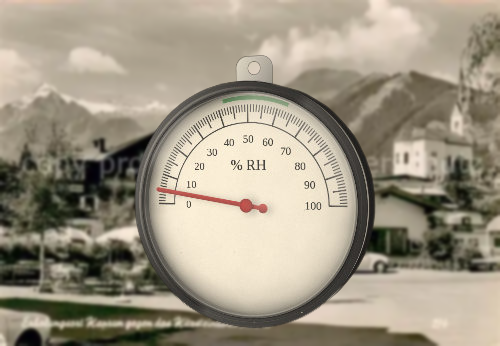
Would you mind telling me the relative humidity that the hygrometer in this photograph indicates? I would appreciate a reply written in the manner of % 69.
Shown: % 5
